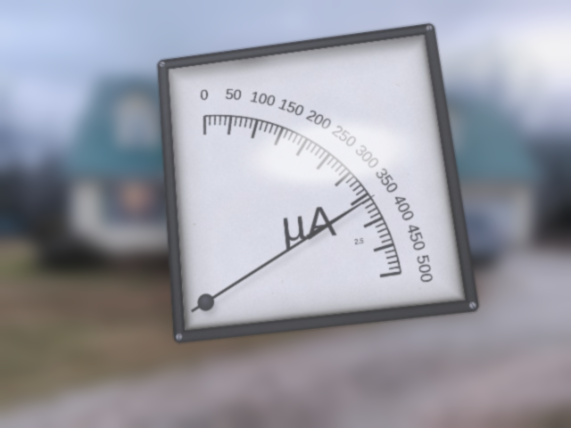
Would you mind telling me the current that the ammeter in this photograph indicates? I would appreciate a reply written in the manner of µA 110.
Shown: µA 360
